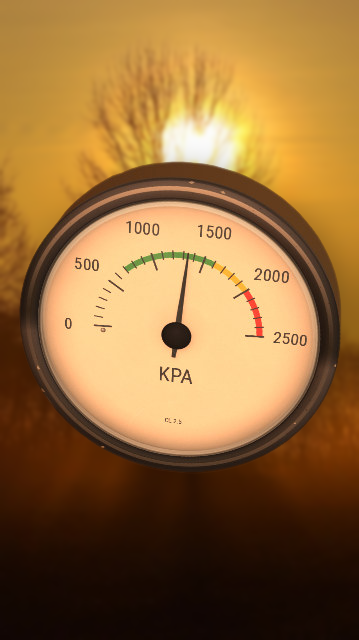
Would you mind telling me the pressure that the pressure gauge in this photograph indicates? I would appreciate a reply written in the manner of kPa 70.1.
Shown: kPa 1350
